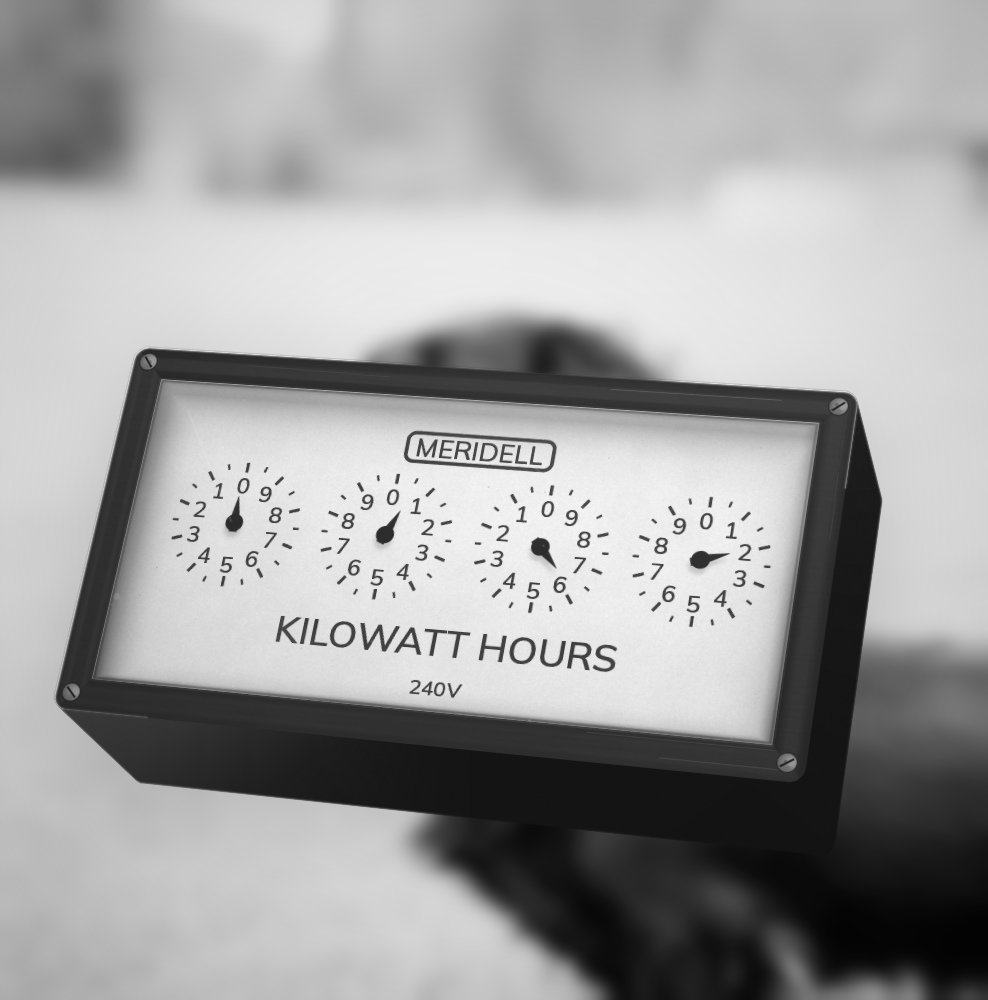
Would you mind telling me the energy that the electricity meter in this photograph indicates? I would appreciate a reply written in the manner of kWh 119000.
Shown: kWh 62
